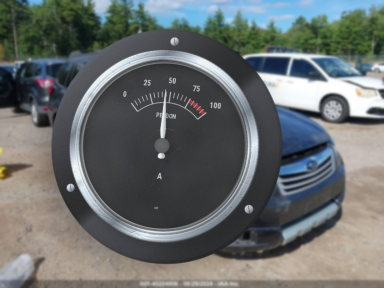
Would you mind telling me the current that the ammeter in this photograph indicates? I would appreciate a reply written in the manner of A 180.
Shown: A 45
